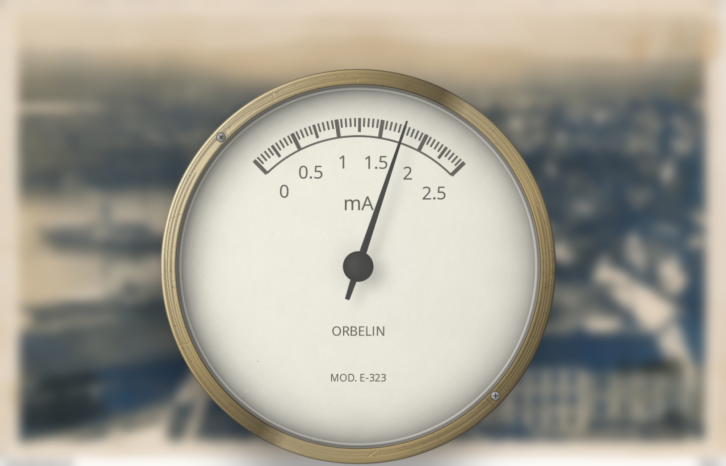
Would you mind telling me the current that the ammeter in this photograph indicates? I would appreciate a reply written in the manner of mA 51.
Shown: mA 1.75
